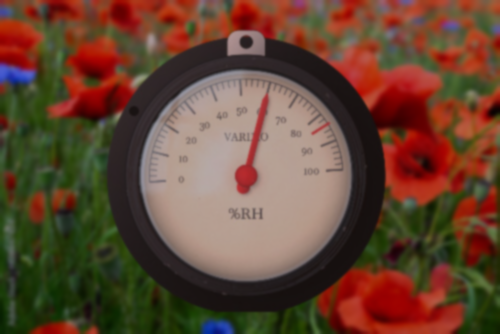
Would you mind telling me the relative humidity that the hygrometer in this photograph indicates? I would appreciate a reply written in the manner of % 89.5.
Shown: % 60
